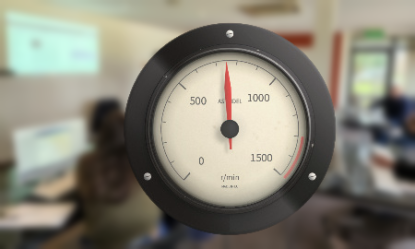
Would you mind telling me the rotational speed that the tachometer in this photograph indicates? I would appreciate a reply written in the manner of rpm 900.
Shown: rpm 750
